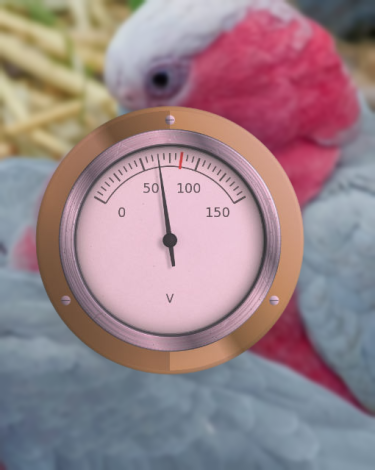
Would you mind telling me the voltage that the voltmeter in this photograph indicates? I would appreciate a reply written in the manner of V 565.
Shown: V 65
